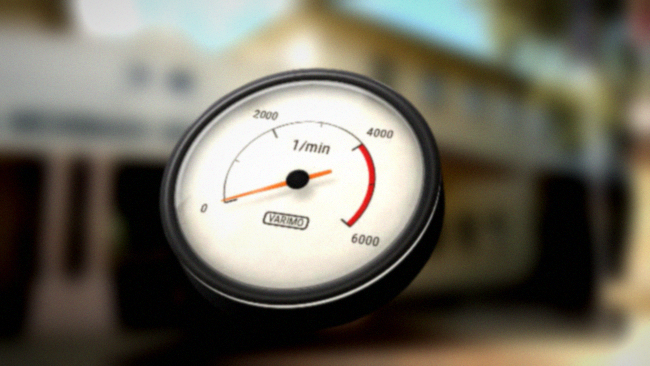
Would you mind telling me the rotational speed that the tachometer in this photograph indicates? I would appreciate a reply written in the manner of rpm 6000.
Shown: rpm 0
